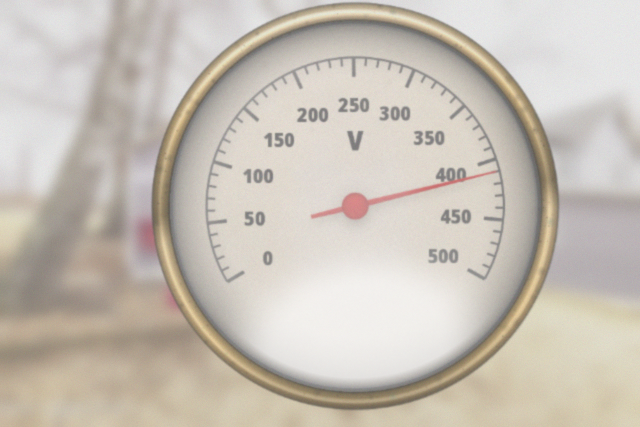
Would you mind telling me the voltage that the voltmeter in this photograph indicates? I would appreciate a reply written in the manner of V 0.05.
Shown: V 410
